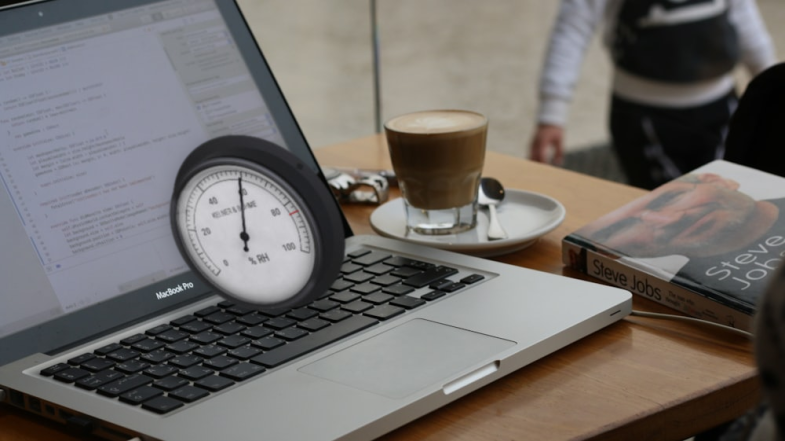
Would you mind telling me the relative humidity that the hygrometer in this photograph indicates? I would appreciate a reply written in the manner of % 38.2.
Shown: % 60
